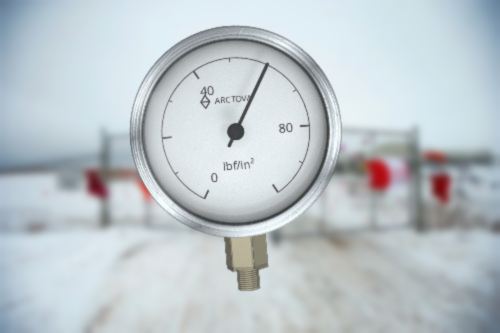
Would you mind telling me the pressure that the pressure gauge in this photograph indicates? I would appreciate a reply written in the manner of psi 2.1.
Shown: psi 60
